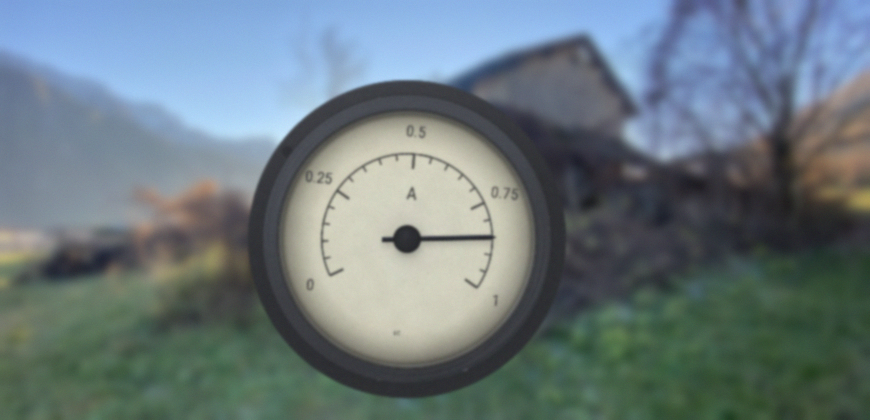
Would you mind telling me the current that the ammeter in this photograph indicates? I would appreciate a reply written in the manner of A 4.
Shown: A 0.85
